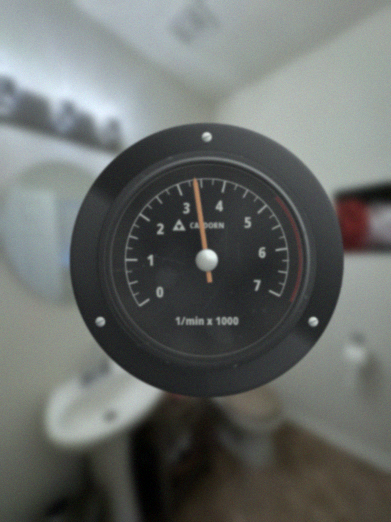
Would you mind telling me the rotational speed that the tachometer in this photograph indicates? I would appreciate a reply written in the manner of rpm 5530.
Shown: rpm 3375
